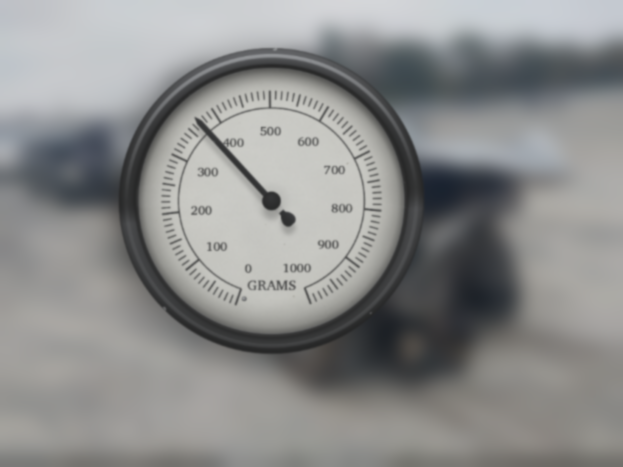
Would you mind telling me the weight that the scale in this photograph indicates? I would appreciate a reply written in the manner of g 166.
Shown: g 370
